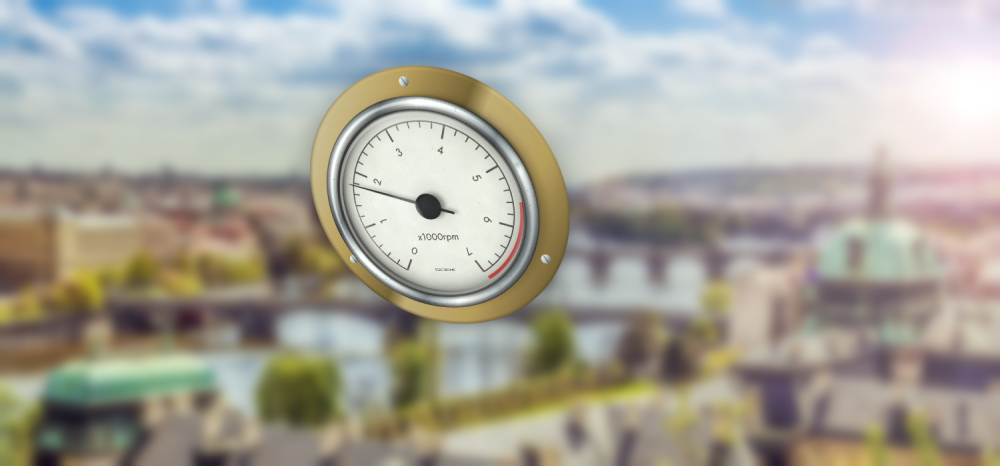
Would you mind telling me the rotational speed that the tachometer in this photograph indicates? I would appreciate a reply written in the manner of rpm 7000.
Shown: rpm 1800
